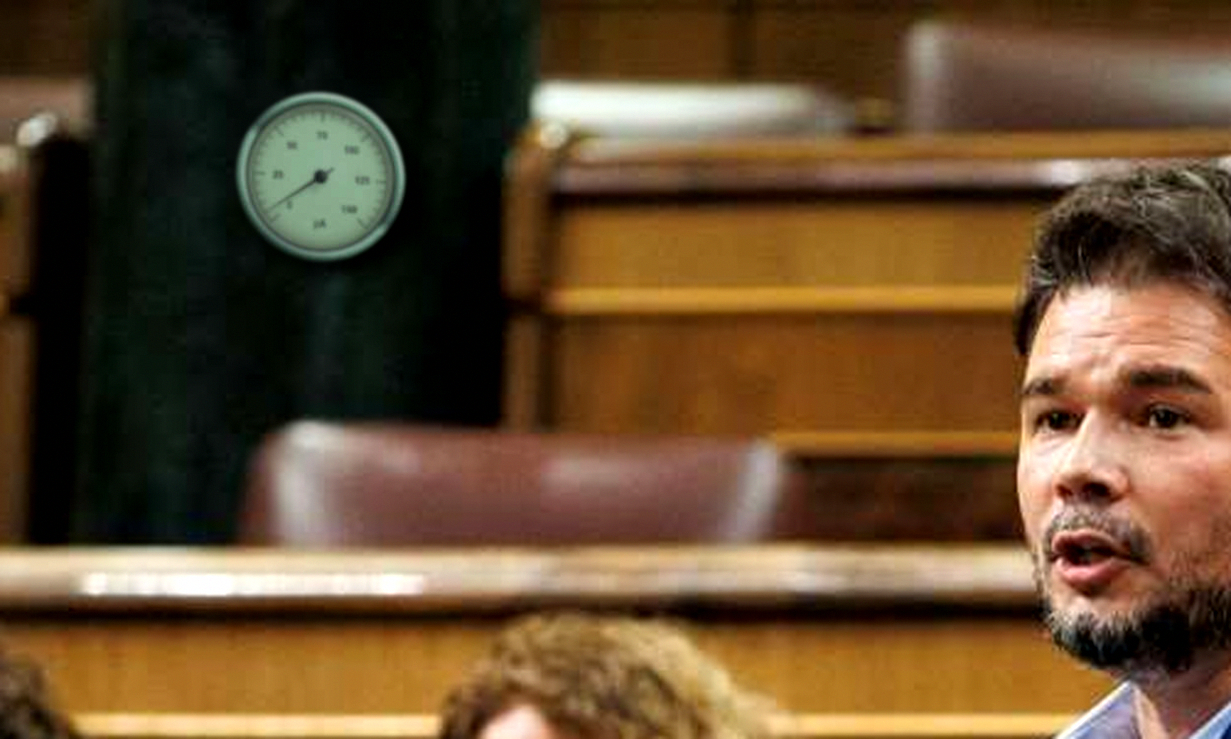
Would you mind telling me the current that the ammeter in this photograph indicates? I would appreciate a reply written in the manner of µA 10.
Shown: µA 5
